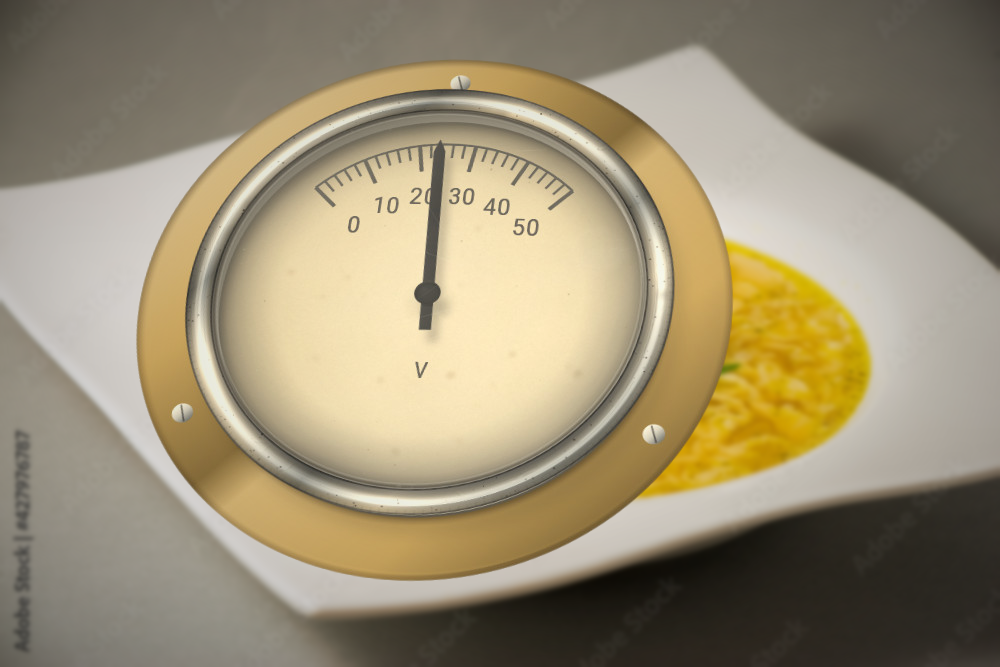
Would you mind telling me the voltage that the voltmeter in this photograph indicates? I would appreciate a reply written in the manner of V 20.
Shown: V 24
